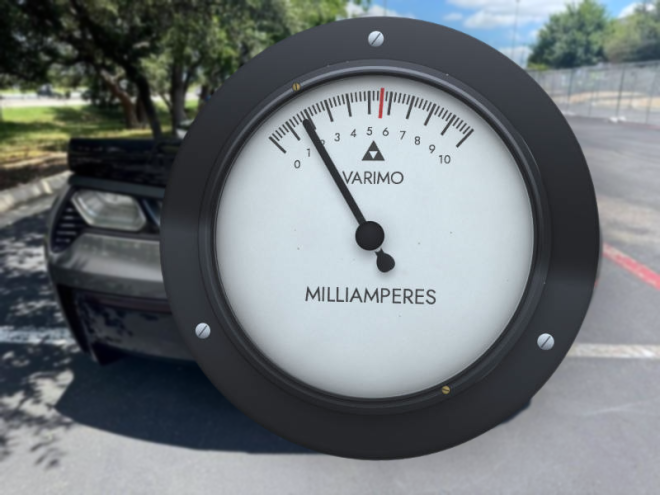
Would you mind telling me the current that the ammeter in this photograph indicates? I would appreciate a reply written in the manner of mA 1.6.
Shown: mA 1.8
